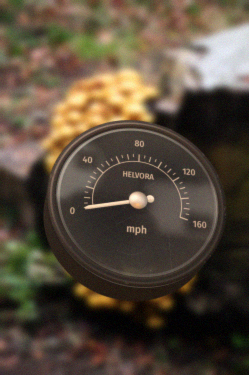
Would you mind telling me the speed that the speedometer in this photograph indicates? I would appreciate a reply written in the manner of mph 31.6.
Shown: mph 0
